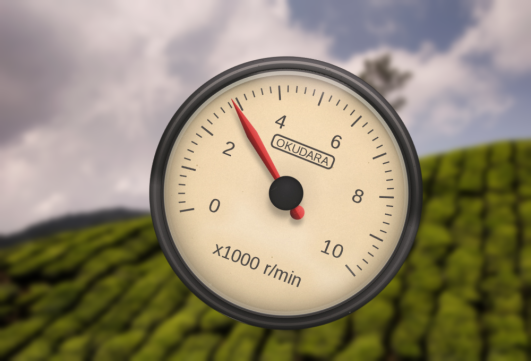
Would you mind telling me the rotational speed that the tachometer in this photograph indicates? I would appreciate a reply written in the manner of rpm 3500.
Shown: rpm 2900
